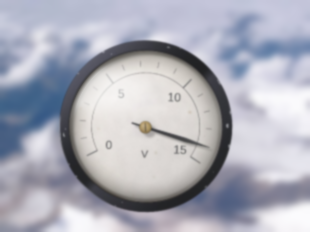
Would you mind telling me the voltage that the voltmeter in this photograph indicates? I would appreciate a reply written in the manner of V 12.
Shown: V 14
